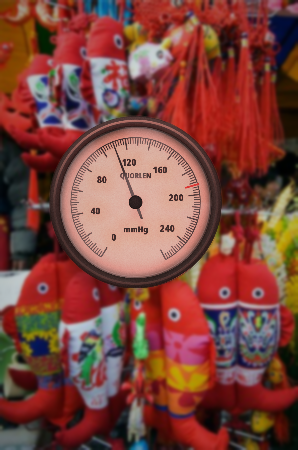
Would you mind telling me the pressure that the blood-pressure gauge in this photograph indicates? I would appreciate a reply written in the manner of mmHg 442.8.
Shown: mmHg 110
